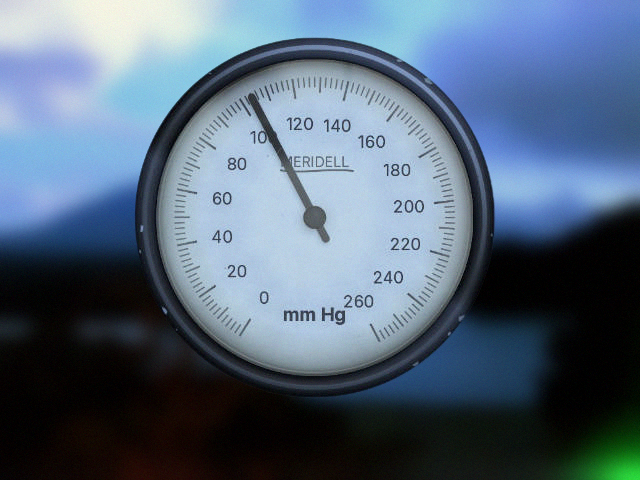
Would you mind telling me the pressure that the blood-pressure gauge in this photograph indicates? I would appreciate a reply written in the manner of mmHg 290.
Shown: mmHg 104
